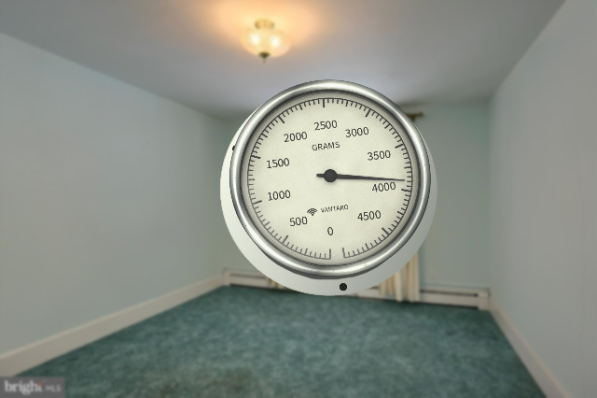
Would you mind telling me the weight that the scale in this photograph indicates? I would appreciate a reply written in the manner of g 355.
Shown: g 3900
